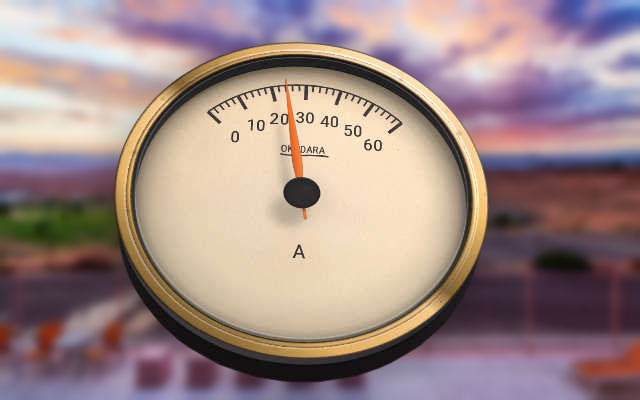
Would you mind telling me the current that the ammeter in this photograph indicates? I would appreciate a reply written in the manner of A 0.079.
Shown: A 24
